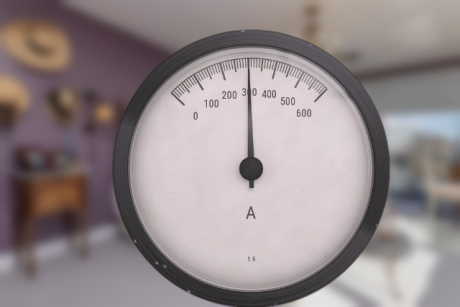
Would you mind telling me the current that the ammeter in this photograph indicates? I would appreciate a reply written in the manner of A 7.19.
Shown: A 300
